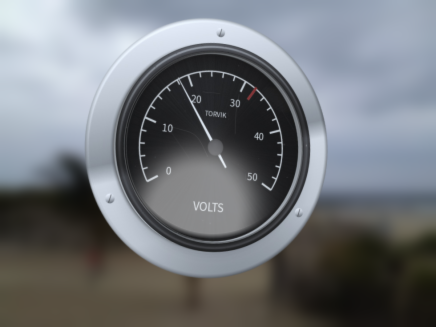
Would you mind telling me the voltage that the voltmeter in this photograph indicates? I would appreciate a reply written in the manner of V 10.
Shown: V 18
